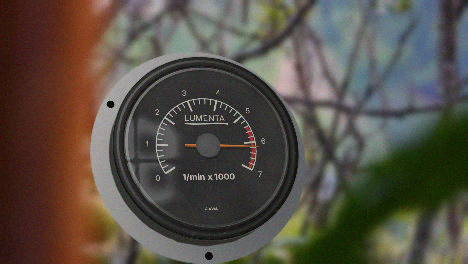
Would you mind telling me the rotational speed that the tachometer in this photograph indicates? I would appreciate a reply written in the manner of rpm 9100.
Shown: rpm 6200
